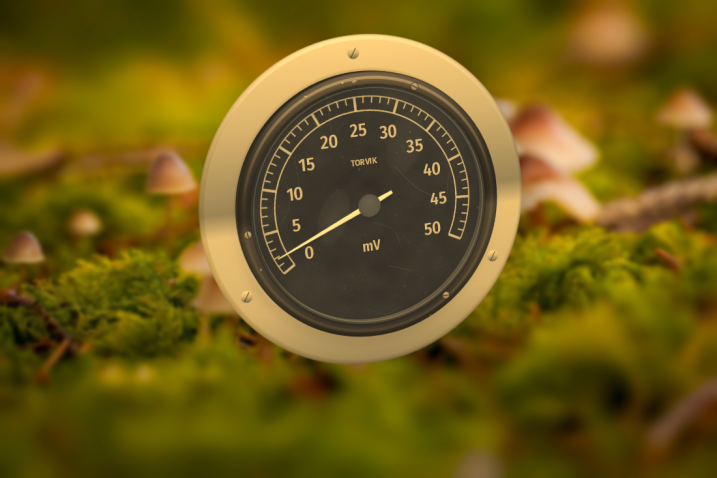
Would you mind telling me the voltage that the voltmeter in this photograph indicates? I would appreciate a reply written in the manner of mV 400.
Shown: mV 2
